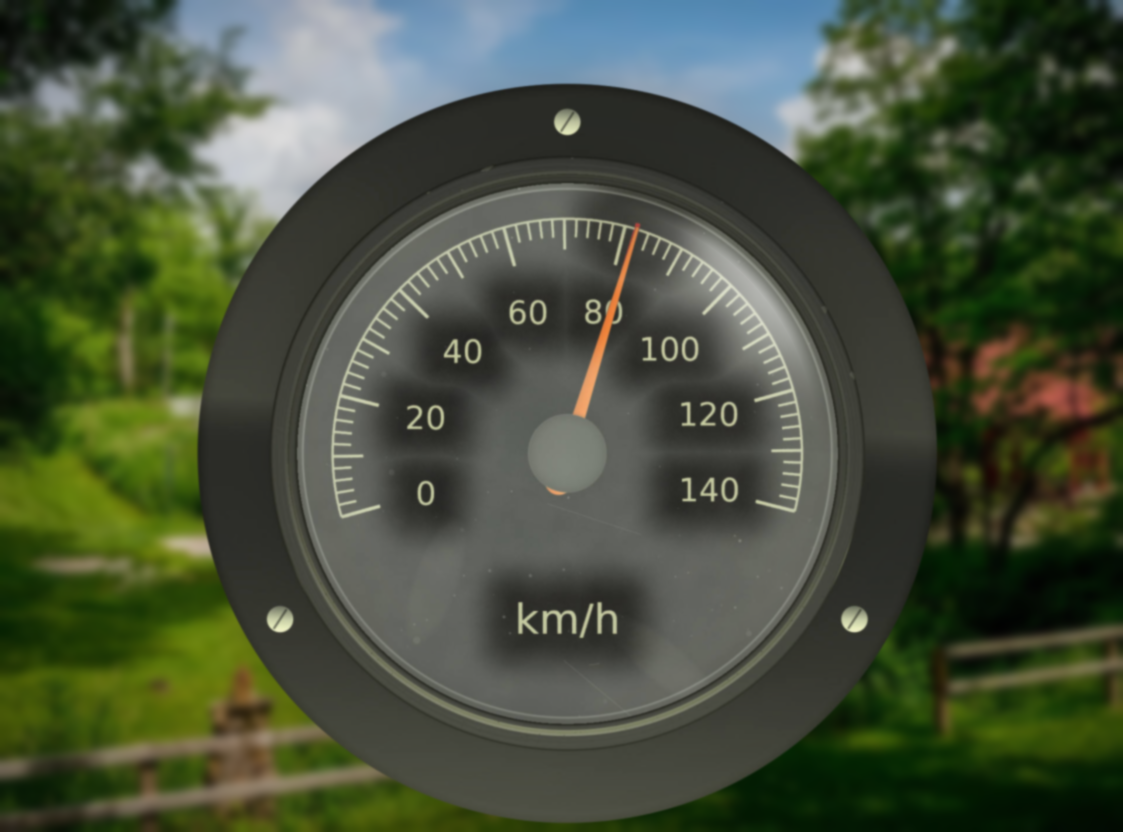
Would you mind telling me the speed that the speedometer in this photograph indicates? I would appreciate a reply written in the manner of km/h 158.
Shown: km/h 82
